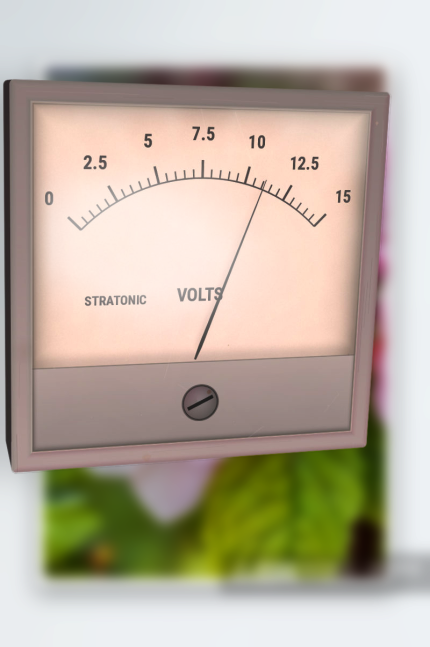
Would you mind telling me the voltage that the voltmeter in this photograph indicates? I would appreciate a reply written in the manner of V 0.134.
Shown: V 11
